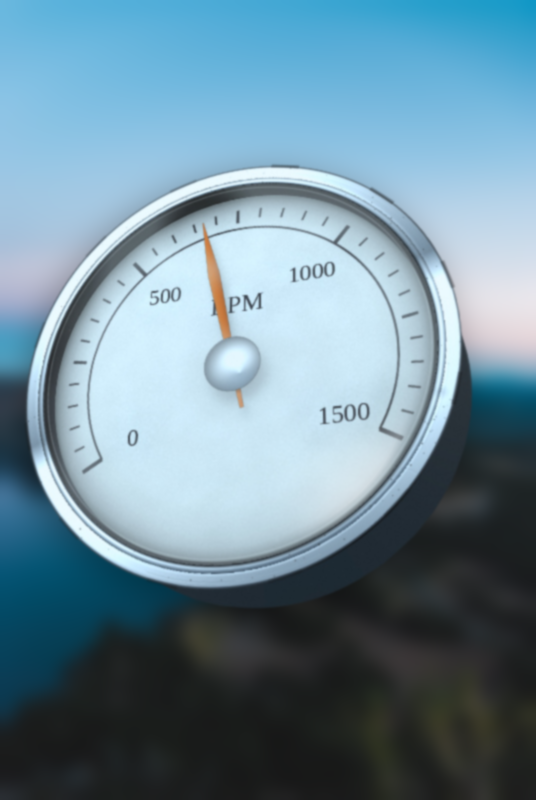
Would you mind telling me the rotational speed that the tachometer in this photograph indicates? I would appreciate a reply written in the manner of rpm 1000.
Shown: rpm 675
